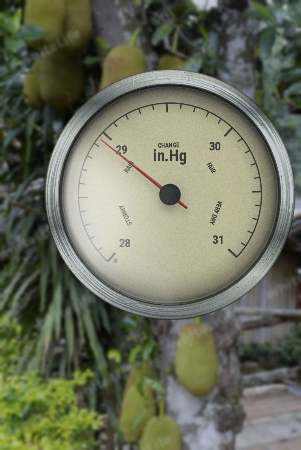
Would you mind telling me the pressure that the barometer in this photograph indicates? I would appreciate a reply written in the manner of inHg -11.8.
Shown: inHg 28.95
